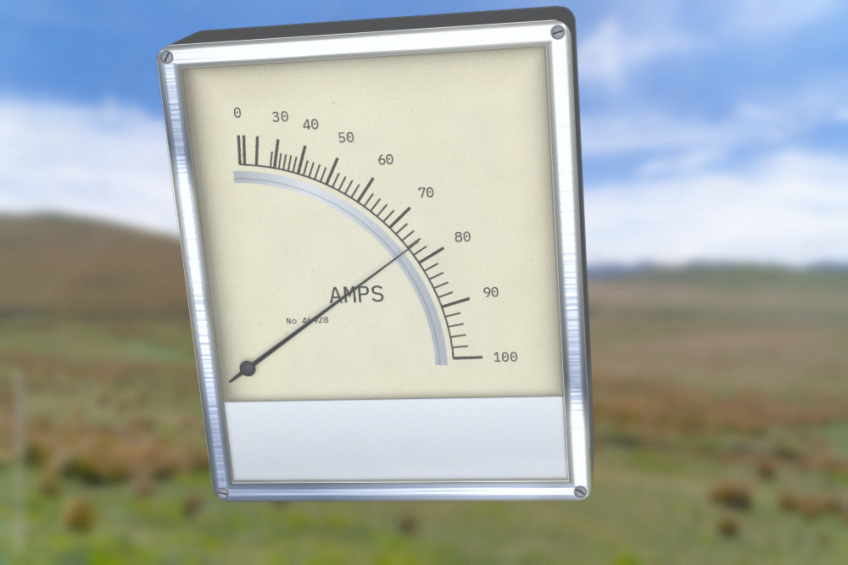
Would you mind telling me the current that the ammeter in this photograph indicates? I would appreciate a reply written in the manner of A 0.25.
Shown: A 76
